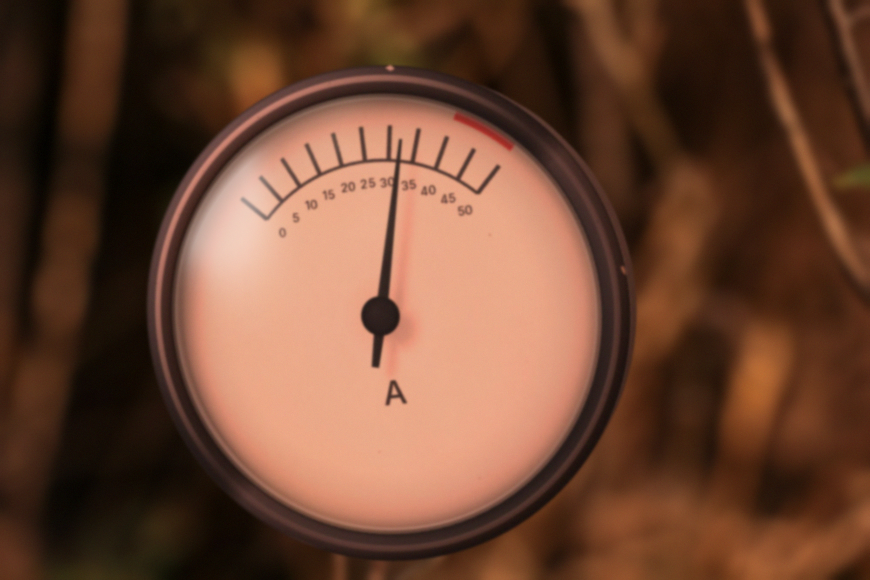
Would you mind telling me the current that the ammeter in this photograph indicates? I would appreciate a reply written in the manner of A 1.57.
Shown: A 32.5
